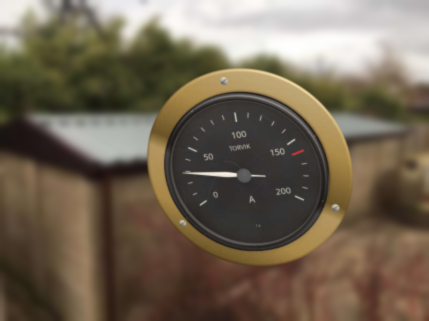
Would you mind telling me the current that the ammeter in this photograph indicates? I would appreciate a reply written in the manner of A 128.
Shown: A 30
